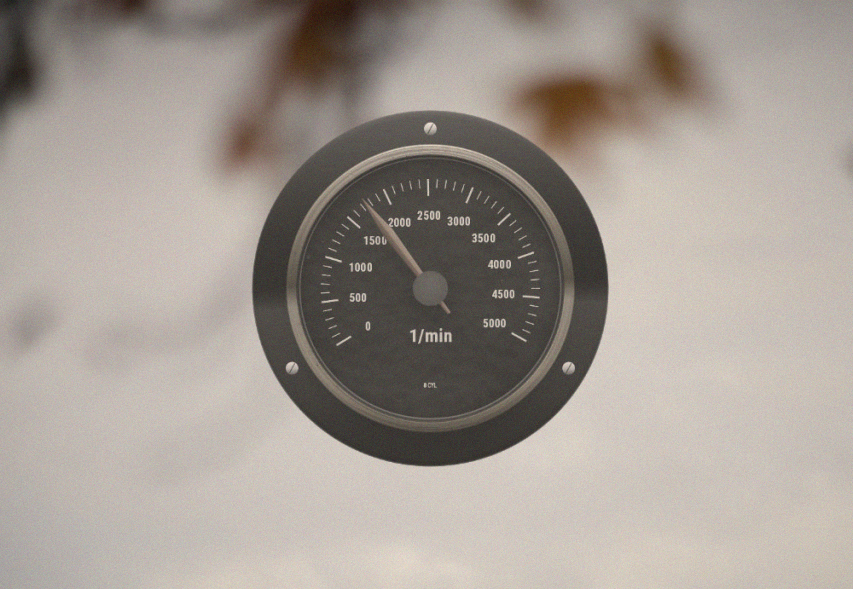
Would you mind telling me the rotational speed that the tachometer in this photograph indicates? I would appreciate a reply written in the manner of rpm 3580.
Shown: rpm 1750
